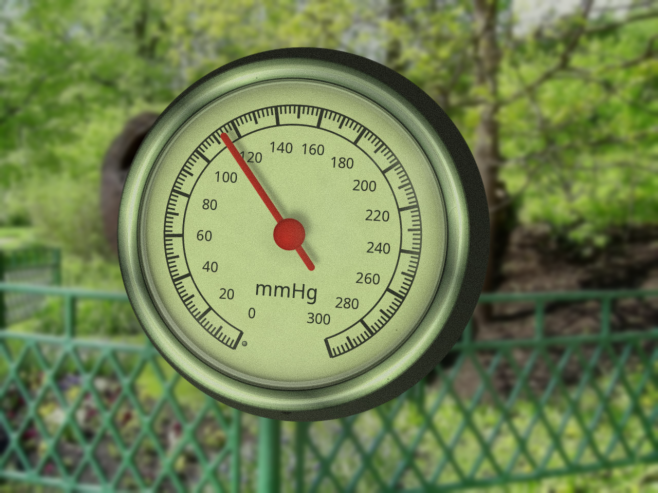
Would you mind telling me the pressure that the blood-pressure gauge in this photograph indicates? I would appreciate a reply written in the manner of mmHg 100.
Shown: mmHg 114
